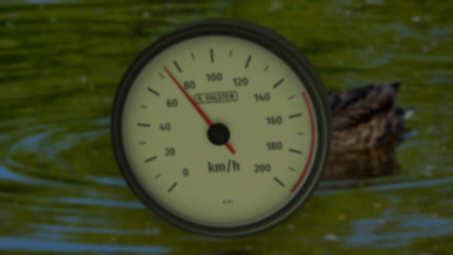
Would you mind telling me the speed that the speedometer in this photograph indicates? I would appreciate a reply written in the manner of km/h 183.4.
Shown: km/h 75
